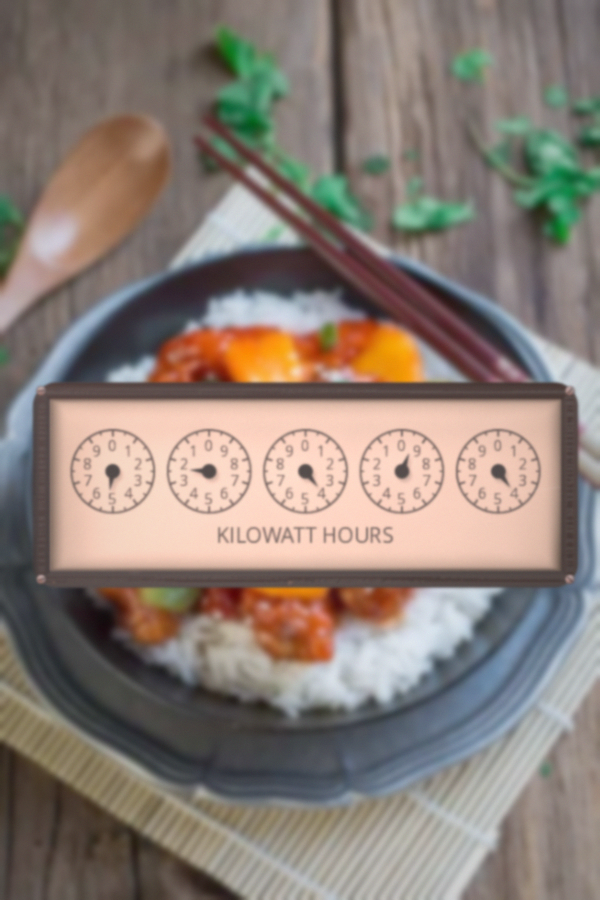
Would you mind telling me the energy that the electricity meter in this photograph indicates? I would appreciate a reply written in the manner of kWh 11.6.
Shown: kWh 52394
